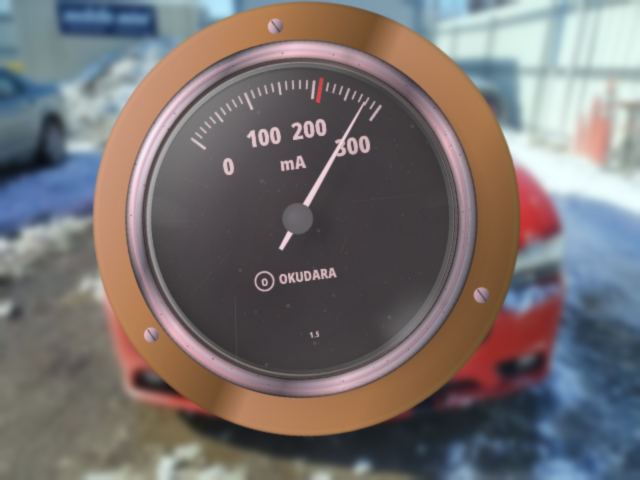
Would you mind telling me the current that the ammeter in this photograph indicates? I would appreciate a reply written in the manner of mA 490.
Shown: mA 280
